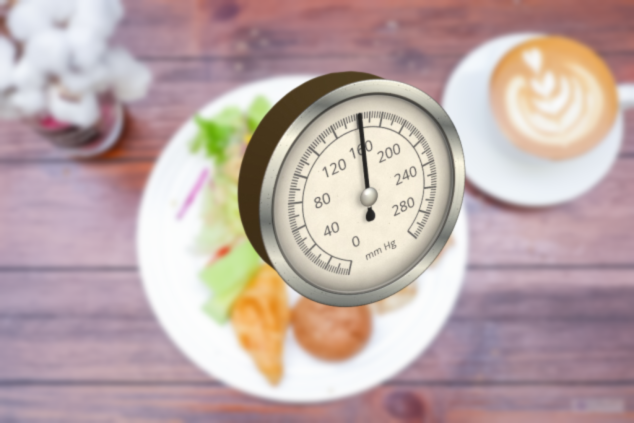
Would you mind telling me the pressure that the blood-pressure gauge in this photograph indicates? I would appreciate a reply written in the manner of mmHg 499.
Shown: mmHg 160
